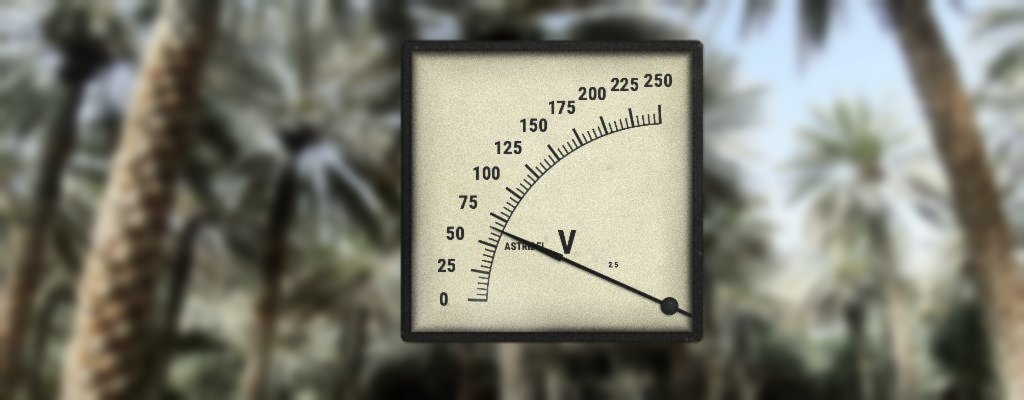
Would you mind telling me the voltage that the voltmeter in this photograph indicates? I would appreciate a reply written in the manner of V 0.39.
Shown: V 65
